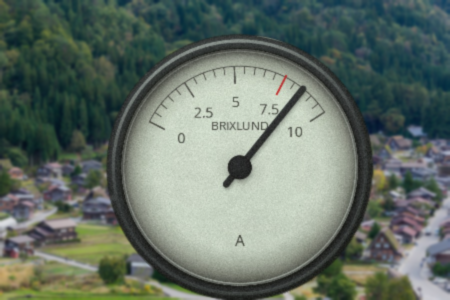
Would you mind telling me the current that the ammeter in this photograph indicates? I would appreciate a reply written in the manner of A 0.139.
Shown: A 8.5
